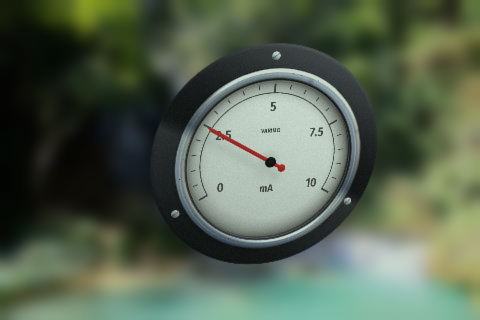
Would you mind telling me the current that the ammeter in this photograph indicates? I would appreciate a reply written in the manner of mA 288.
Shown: mA 2.5
